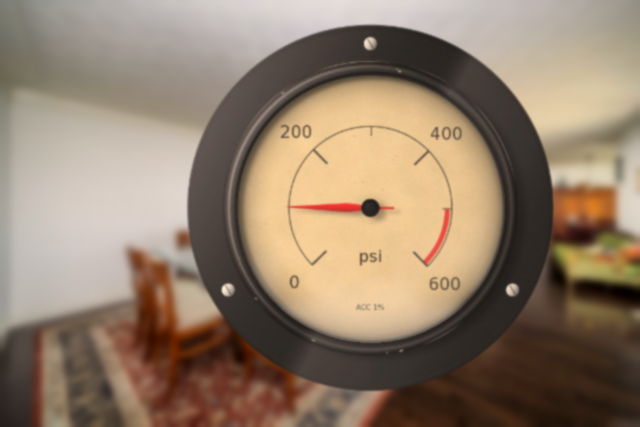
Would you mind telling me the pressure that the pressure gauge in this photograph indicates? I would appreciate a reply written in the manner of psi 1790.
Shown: psi 100
